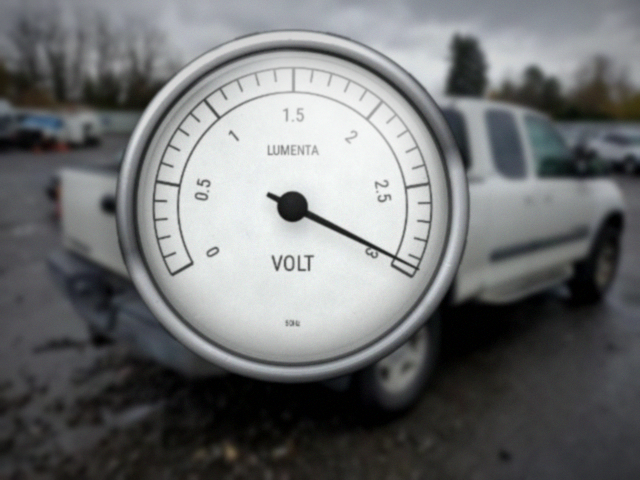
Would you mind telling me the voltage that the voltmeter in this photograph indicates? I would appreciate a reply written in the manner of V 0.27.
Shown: V 2.95
